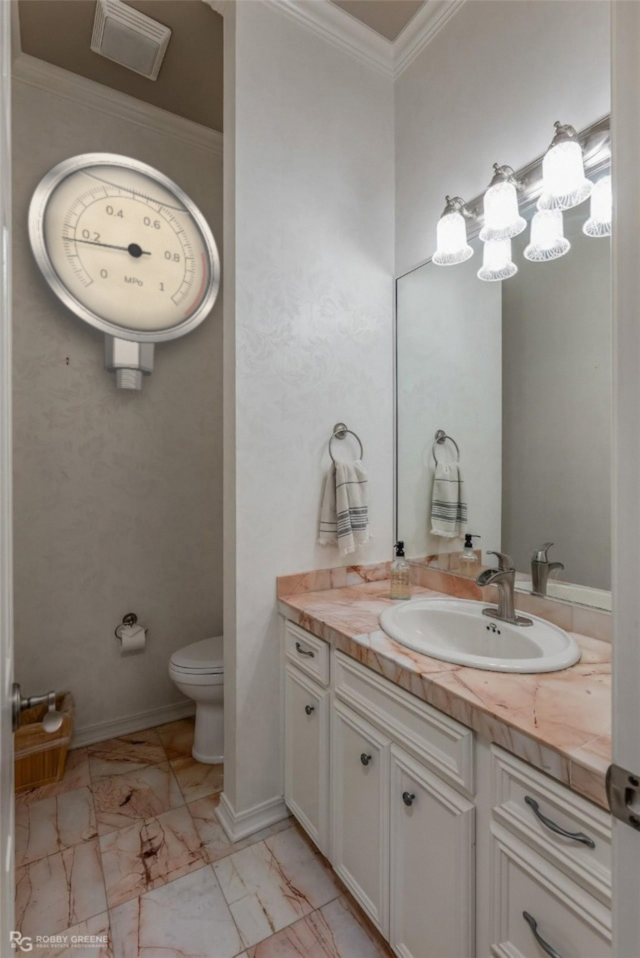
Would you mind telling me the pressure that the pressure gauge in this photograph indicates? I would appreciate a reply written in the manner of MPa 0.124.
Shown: MPa 0.15
